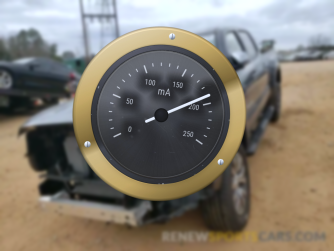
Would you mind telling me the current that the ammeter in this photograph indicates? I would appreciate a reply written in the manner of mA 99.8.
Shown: mA 190
